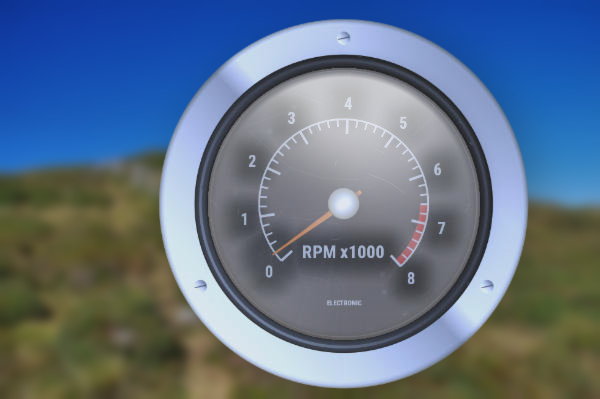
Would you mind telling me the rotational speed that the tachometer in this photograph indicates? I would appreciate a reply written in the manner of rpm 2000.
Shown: rpm 200
